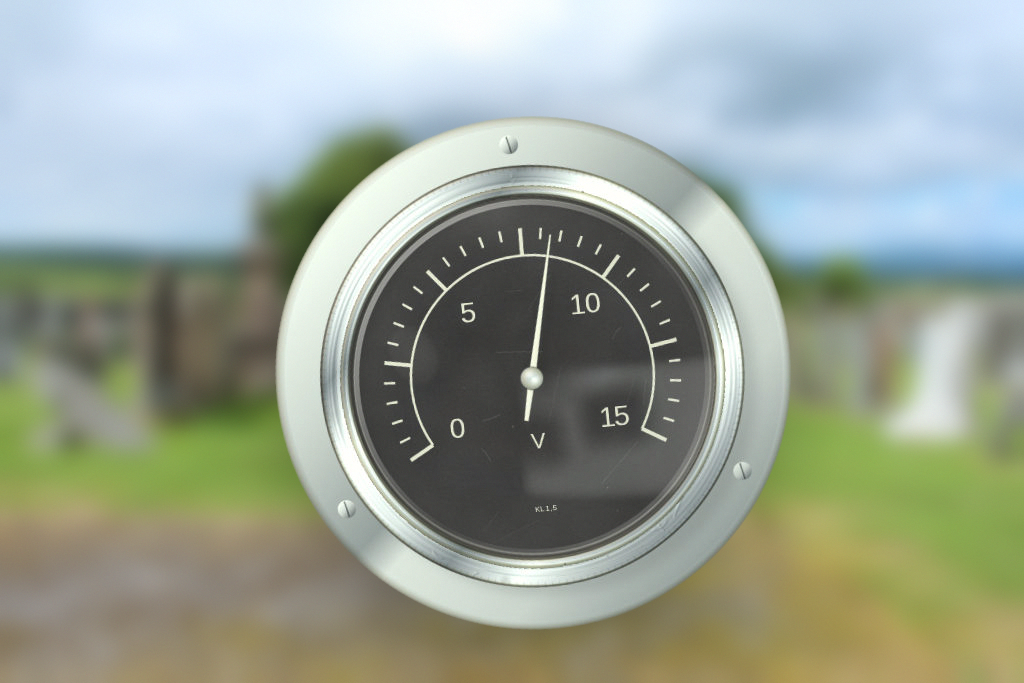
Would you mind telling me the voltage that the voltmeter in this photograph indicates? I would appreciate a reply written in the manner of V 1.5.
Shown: V 8.25
